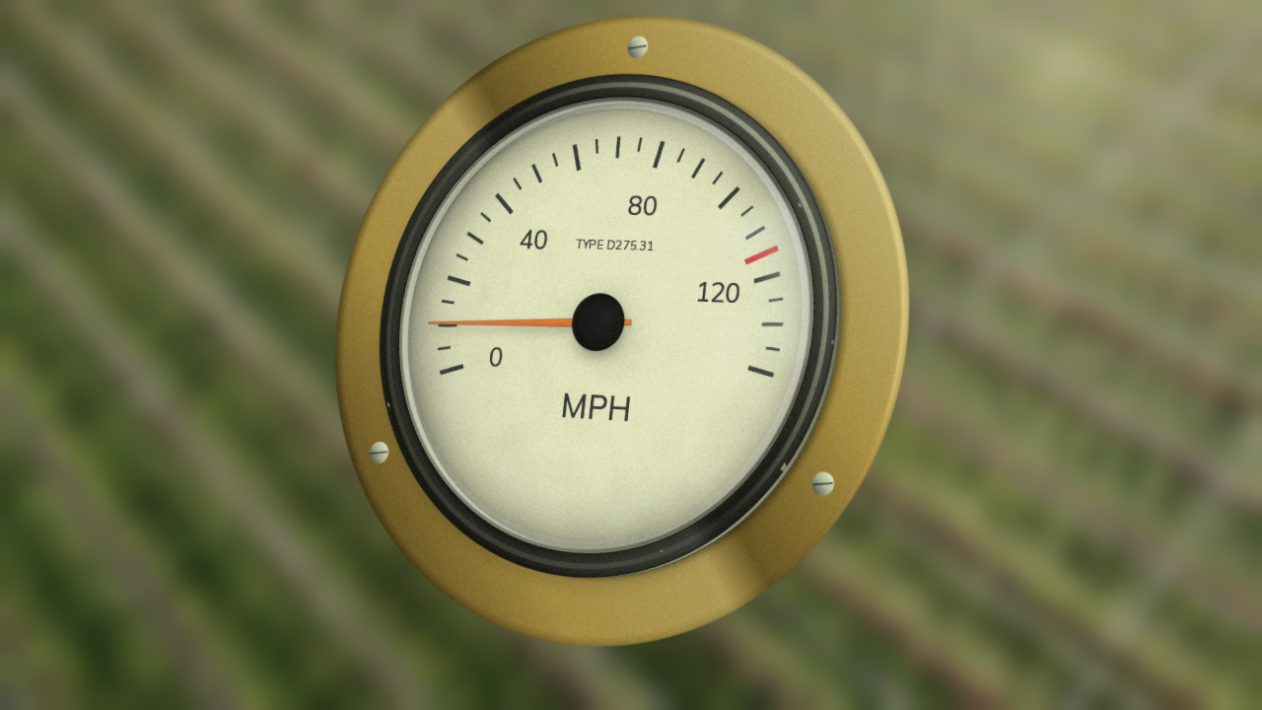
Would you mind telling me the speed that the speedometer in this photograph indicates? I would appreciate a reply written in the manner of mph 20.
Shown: mph 10
